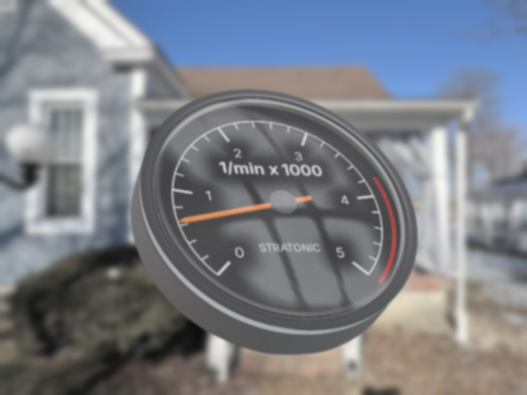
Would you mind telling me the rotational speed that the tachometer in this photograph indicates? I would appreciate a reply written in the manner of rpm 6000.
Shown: rpm 600
